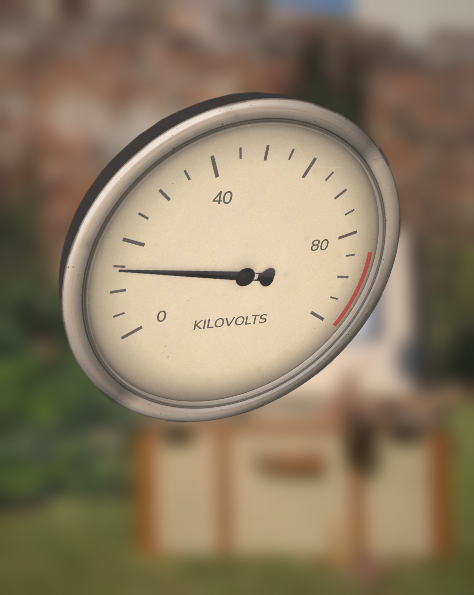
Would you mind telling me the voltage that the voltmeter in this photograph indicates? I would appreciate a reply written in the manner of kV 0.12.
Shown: kV 15
